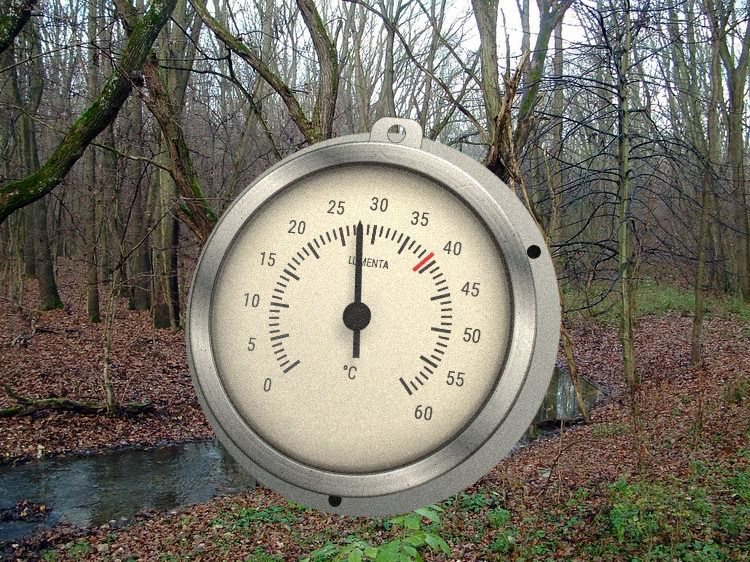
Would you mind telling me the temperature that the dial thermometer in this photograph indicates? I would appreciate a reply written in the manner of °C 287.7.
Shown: °C 28
